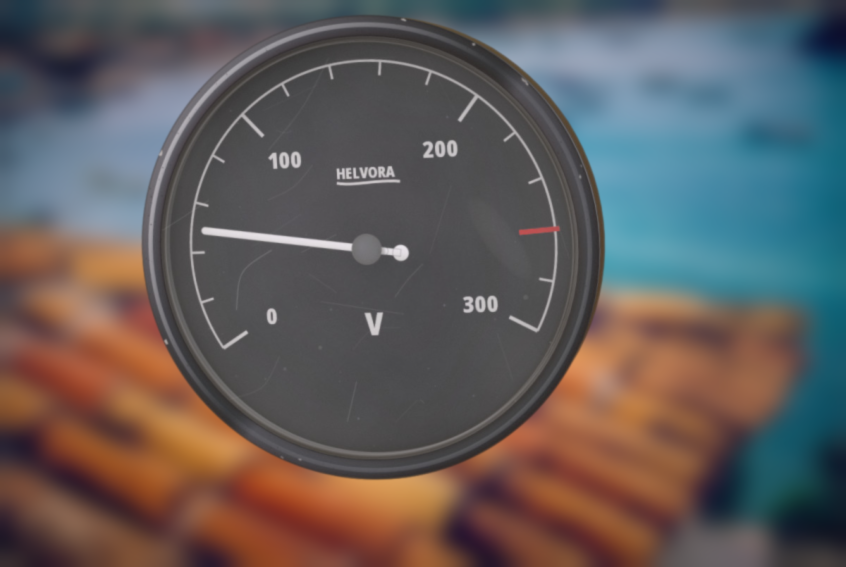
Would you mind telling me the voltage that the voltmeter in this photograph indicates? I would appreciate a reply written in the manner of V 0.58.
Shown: V 50
